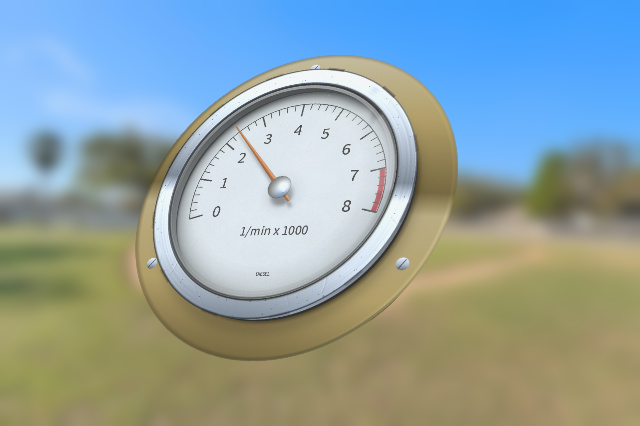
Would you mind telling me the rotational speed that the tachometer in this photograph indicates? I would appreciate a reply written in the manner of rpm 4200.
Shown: rpm 2400
